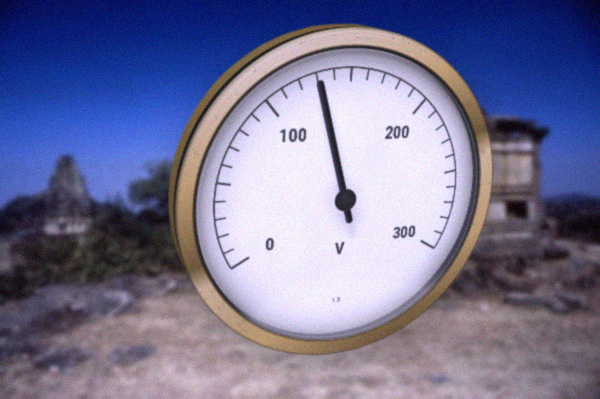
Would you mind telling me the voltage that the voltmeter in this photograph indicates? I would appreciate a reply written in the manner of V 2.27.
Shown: V 130
